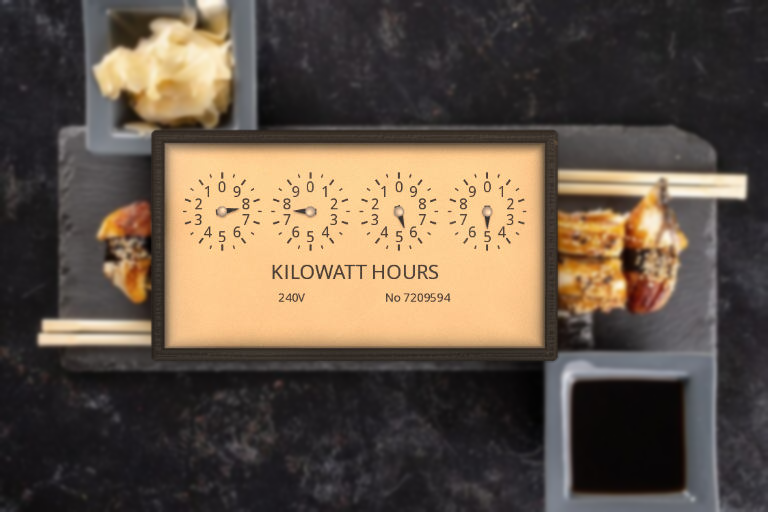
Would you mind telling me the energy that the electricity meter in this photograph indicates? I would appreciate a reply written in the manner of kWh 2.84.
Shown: kWh 7755
